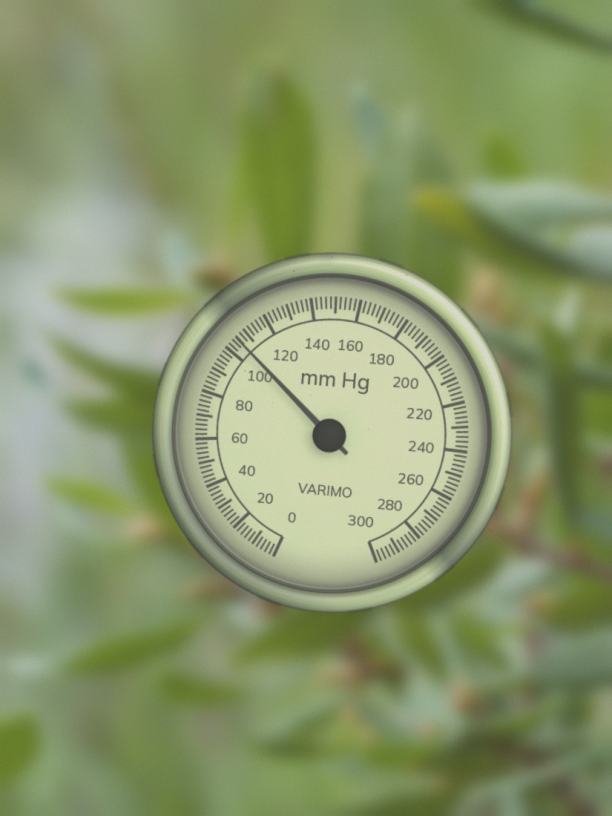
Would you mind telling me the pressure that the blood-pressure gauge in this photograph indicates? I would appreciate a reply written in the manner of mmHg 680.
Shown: mmHg 106
